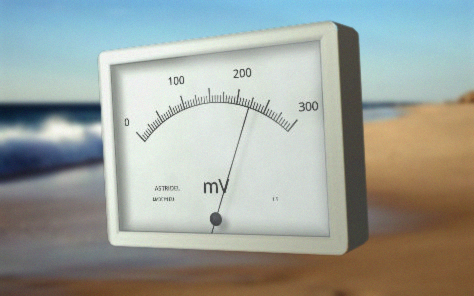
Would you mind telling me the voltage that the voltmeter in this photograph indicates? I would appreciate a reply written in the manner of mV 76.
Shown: mV 225
